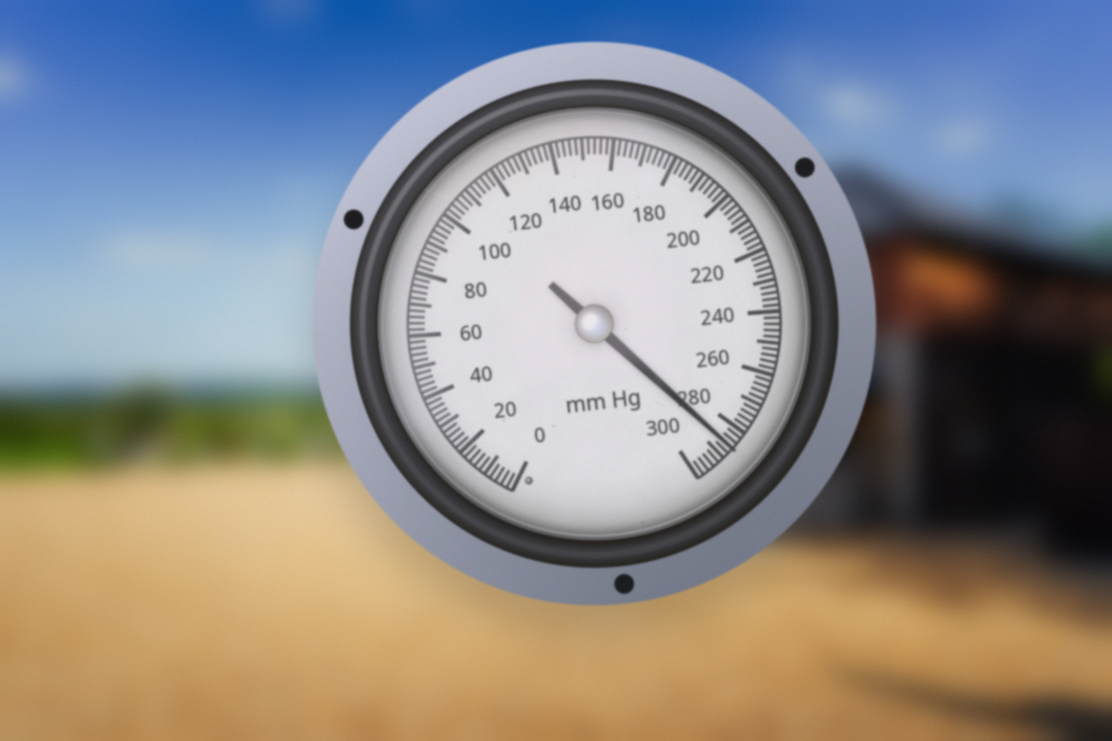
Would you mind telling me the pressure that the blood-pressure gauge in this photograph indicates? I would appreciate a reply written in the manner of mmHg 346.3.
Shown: mmHg 286
